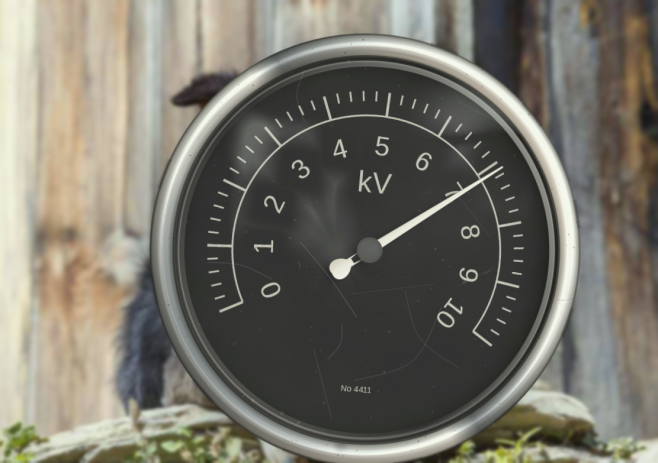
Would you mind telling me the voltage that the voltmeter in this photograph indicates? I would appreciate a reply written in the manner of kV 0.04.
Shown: kV 7.1
